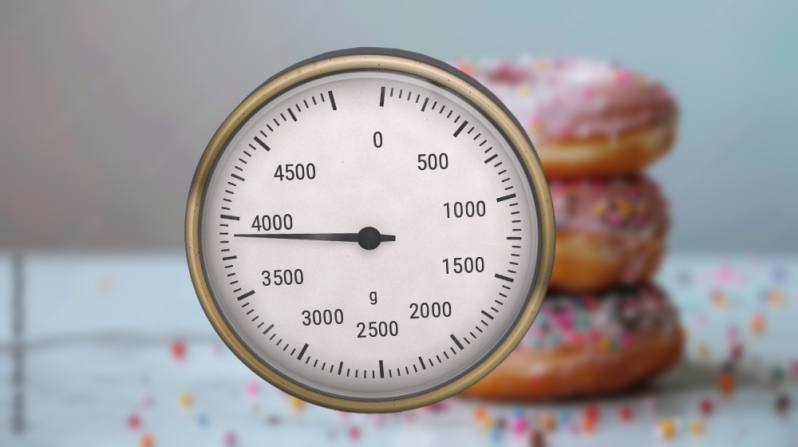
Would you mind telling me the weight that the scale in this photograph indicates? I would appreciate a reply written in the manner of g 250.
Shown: g 3900
